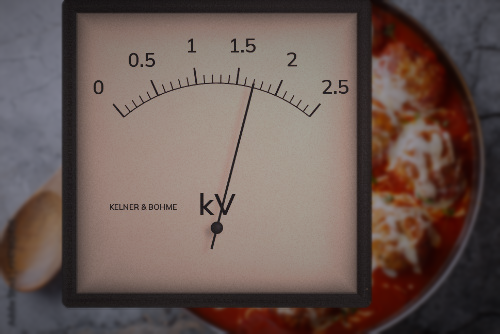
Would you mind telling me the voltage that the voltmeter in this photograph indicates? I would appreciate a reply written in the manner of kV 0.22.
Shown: kV 1.7
